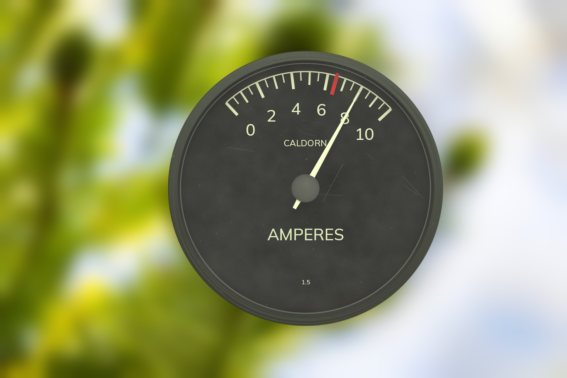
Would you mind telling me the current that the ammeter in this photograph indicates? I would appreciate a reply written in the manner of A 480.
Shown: A 8
